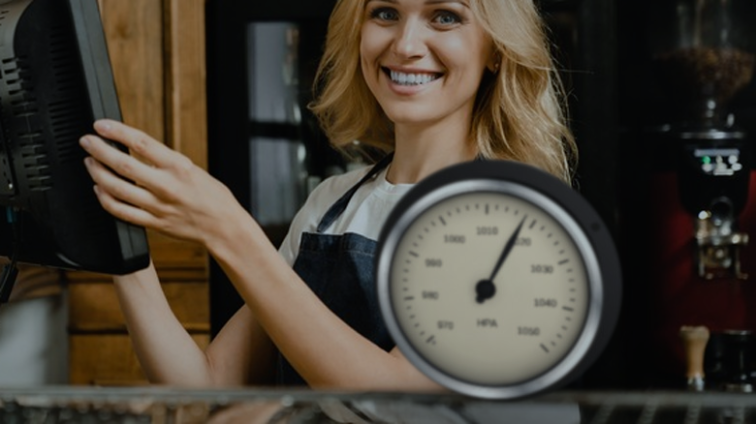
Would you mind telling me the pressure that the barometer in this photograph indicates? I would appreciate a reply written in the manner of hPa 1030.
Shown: hPa 1018
